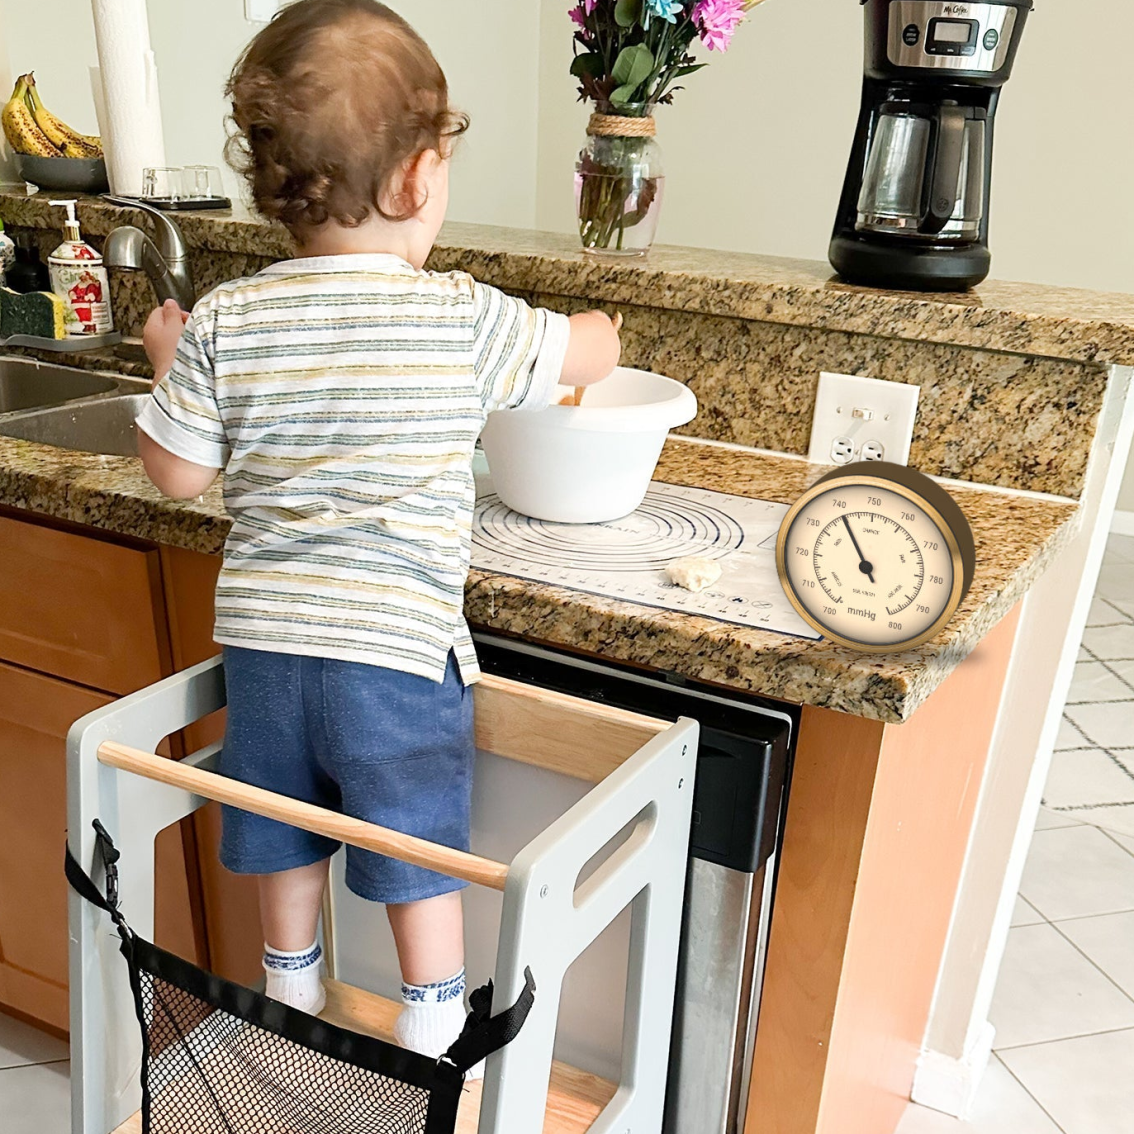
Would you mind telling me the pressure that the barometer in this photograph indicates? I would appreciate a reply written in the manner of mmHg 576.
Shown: mmHg 740
